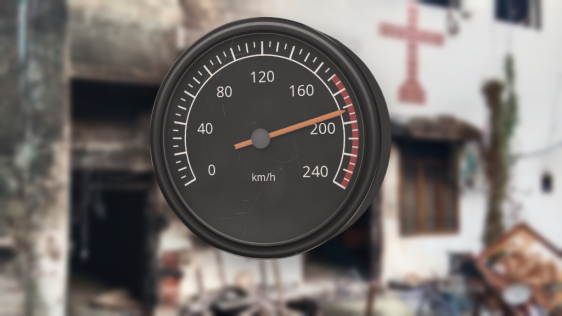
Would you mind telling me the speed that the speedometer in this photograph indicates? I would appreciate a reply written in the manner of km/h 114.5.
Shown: km/h 192.5
